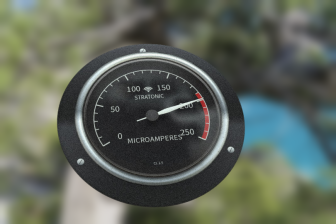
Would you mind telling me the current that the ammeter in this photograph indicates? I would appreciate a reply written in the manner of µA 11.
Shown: µA 200
